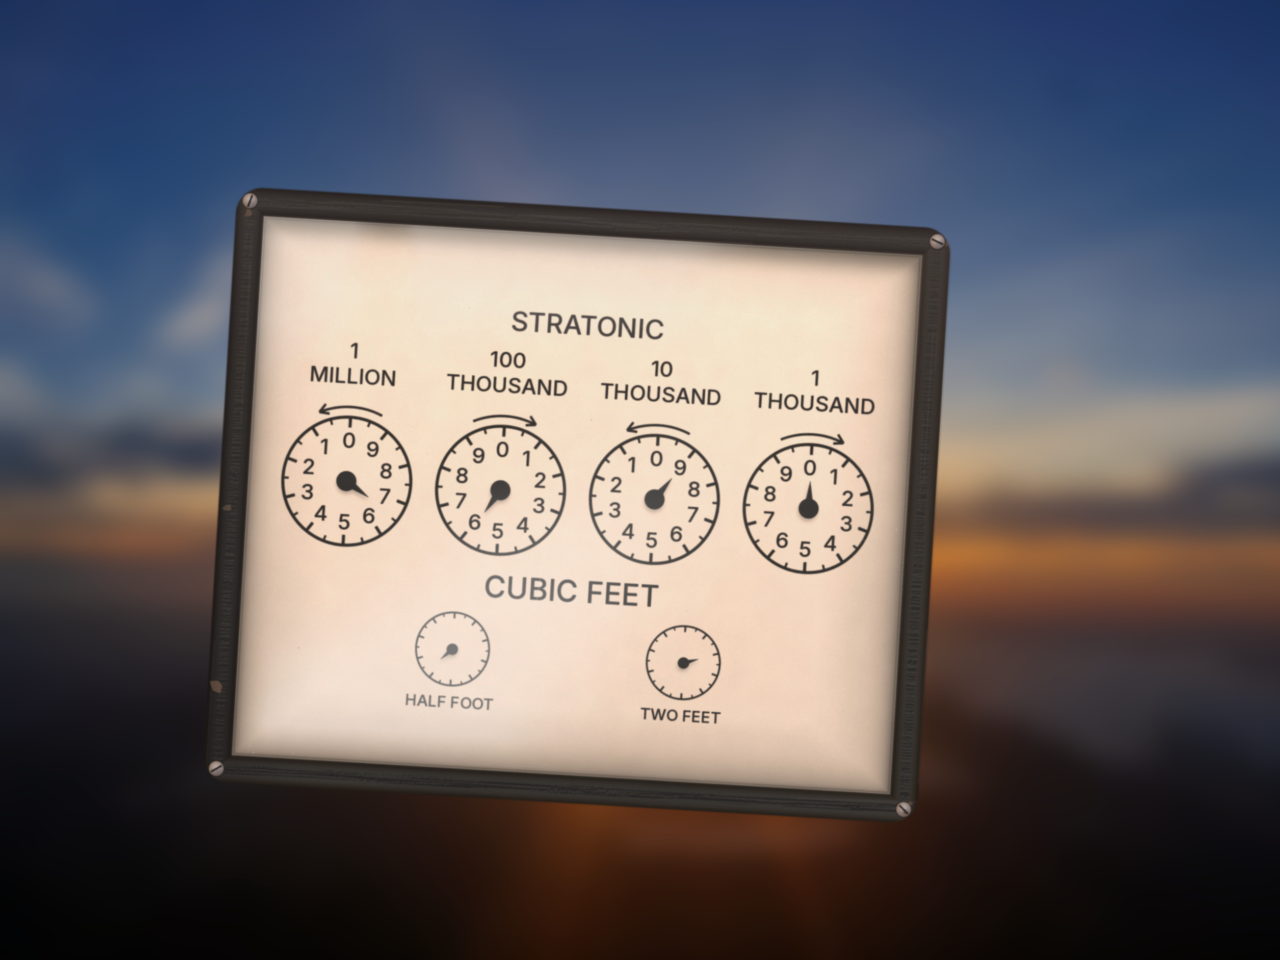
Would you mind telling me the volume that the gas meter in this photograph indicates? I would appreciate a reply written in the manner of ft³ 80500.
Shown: ft³ 659000
